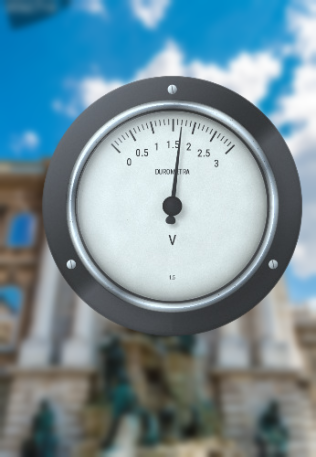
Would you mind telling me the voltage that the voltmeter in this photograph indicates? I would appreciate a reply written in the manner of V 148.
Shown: V 1.7
